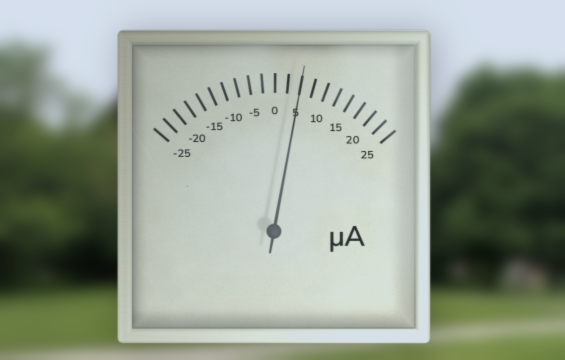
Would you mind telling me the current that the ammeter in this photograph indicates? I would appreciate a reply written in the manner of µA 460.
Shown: µA 5
